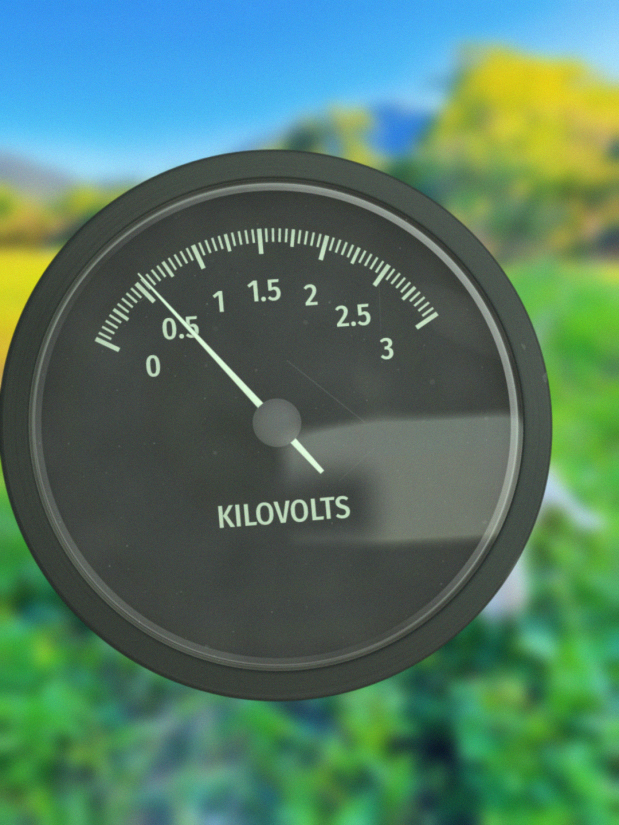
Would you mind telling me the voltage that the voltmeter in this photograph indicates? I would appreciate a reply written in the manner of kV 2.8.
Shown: kV 0.55
